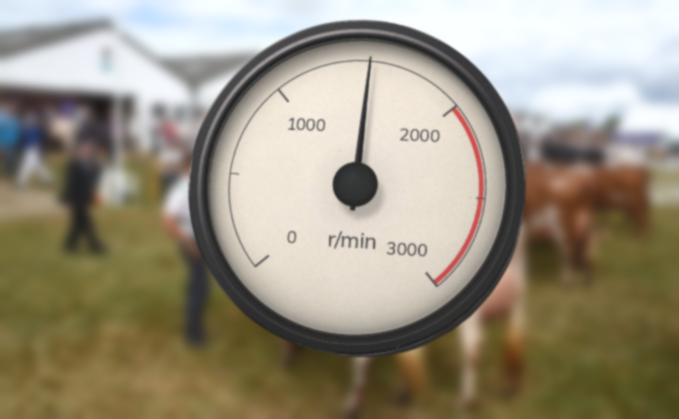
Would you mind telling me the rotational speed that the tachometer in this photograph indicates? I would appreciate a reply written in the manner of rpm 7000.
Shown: rpm 1500
